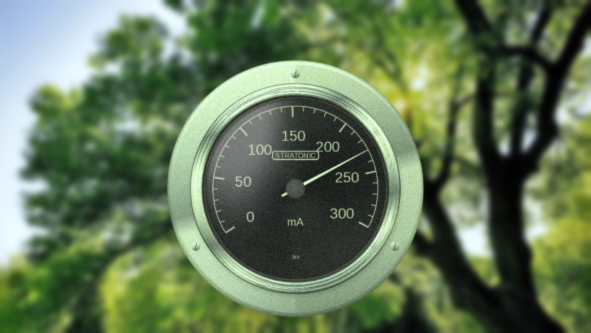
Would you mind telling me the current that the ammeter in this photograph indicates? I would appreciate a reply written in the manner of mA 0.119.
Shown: mA 230
